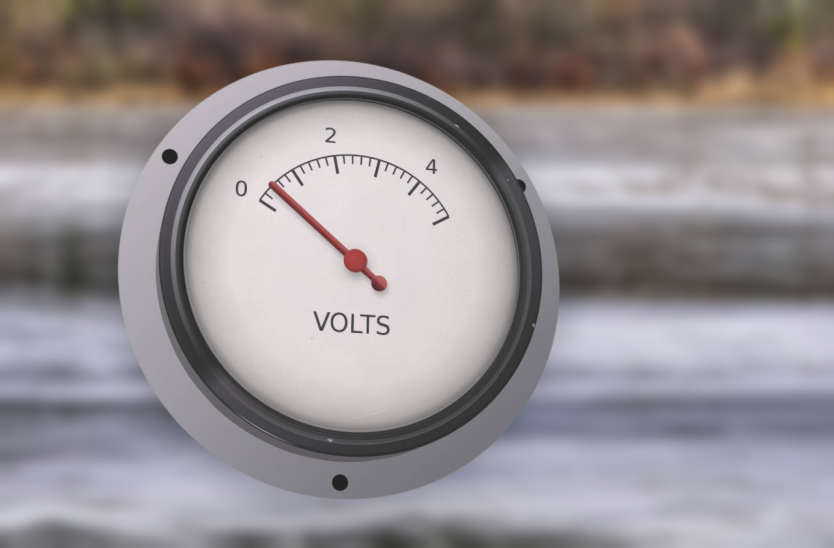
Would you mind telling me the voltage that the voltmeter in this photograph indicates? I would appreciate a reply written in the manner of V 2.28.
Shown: V 0.4
